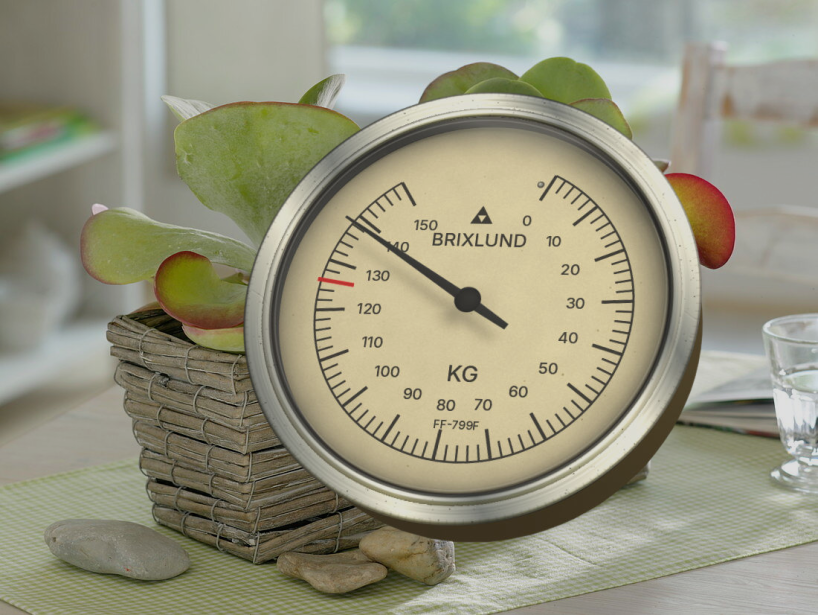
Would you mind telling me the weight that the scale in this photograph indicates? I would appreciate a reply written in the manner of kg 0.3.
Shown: kg 138
